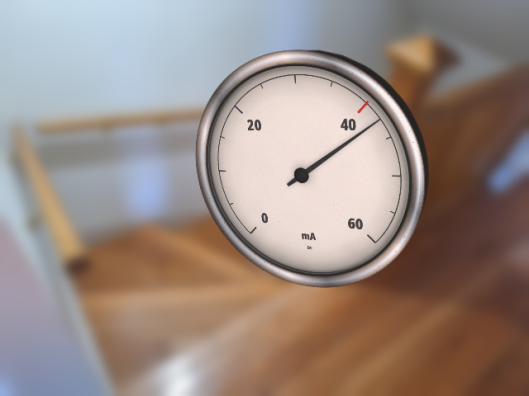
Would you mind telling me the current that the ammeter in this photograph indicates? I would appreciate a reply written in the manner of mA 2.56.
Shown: mA 42.5
